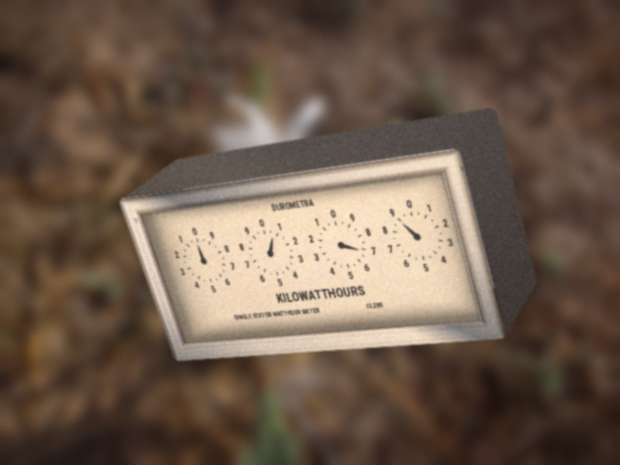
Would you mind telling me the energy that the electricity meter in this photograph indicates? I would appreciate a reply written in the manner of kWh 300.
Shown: kWh 69
